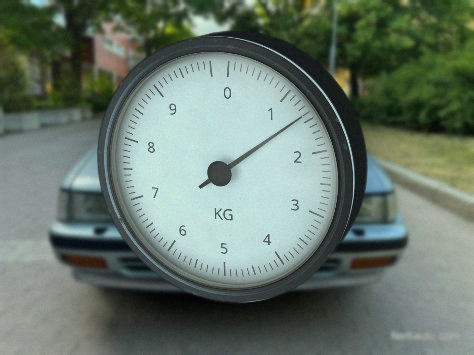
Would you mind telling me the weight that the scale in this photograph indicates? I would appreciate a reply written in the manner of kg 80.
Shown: kg 1.4
